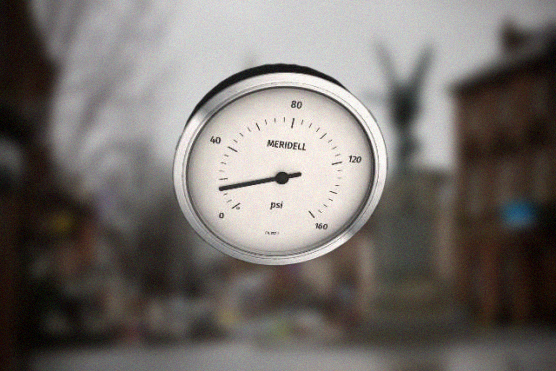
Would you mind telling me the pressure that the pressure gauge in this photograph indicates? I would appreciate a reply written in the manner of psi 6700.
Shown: psi 15
